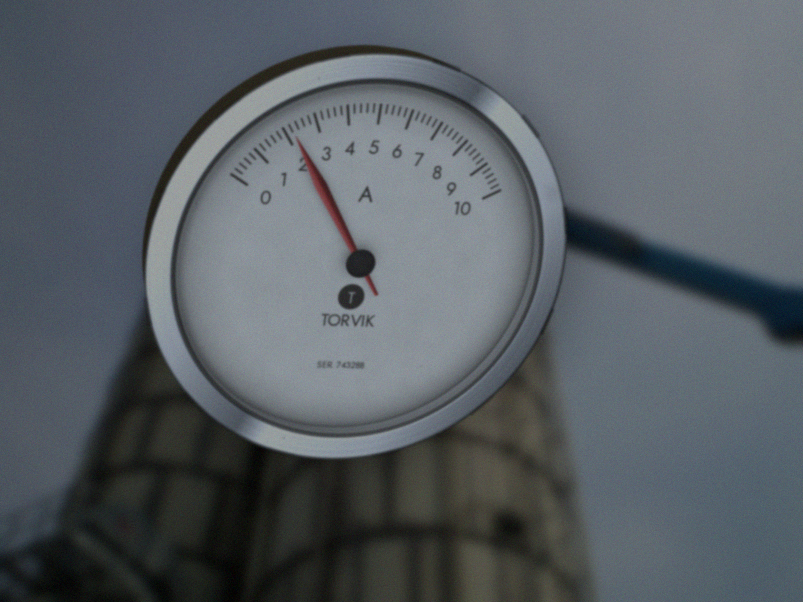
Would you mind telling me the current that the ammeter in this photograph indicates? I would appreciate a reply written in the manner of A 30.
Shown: A 2.2
